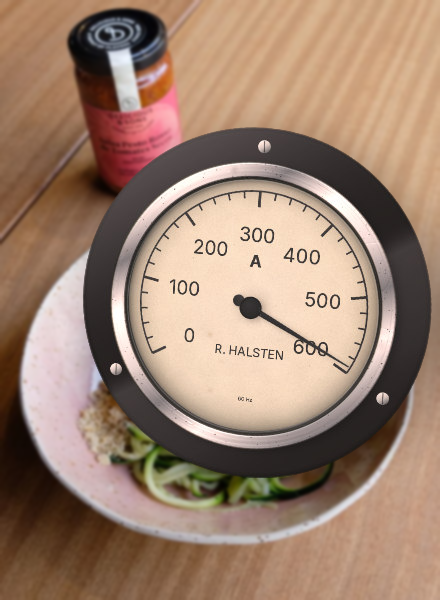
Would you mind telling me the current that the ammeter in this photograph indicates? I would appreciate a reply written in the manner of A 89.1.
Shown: A 590
